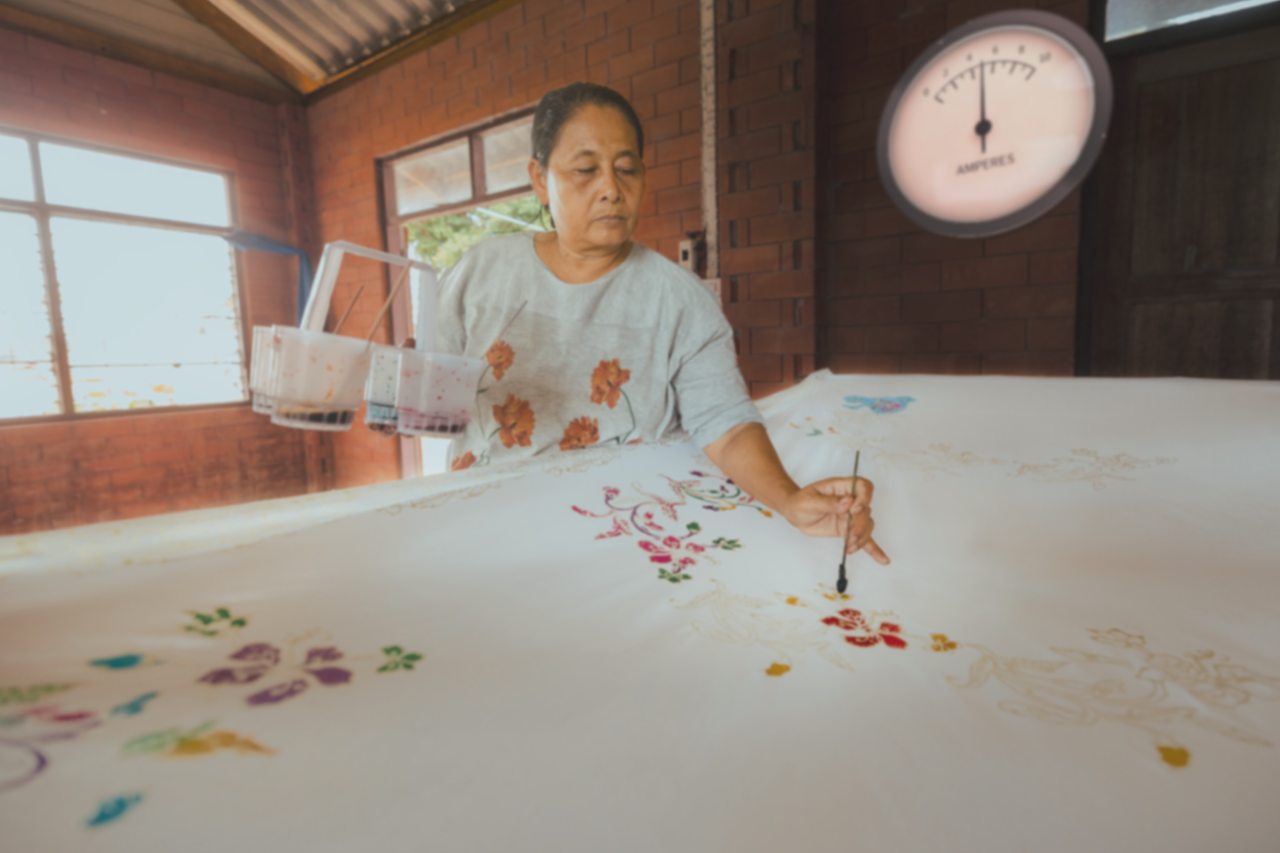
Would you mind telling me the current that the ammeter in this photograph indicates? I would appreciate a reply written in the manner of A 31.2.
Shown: A 5
